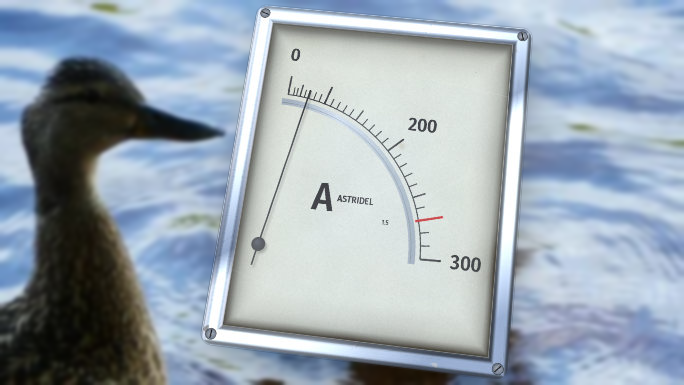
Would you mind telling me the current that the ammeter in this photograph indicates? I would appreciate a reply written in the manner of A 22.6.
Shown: A 70
